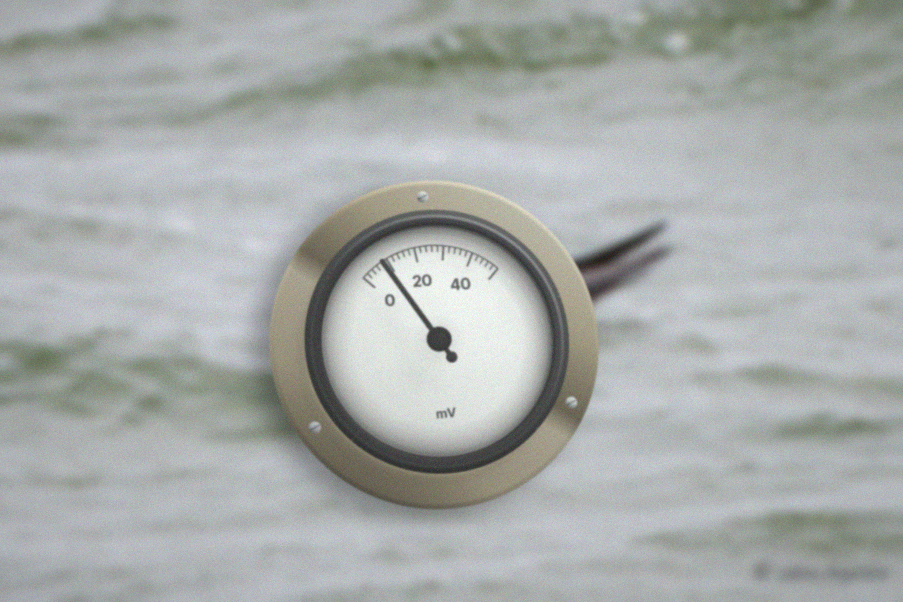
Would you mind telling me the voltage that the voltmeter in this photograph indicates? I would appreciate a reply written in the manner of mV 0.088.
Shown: mV 8
